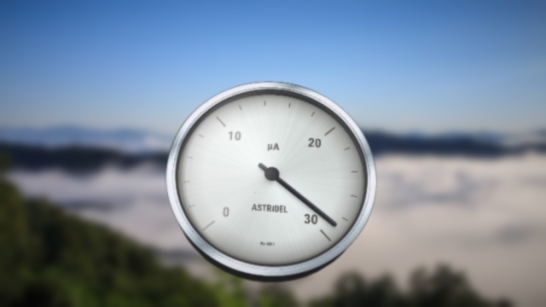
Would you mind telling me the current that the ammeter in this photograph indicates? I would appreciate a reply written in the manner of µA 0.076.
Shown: µA 29
